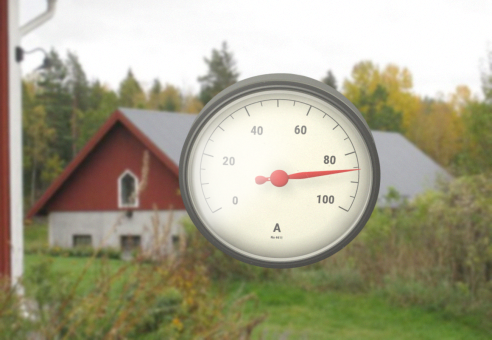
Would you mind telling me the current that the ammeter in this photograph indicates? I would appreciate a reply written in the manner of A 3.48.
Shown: A 85
